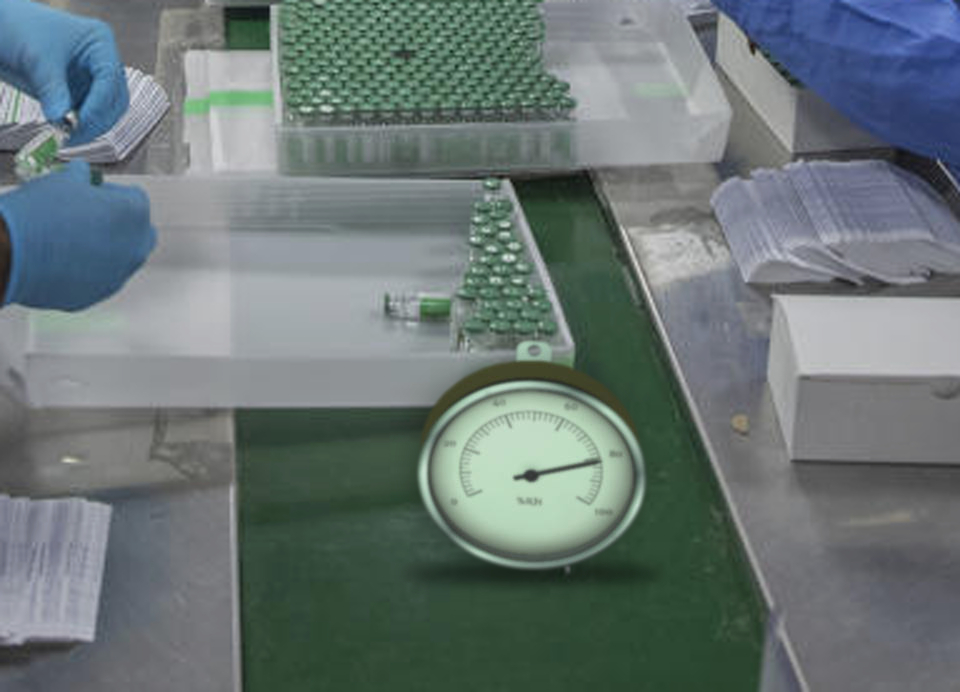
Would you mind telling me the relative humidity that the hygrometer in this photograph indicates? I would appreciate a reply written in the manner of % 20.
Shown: % 80
